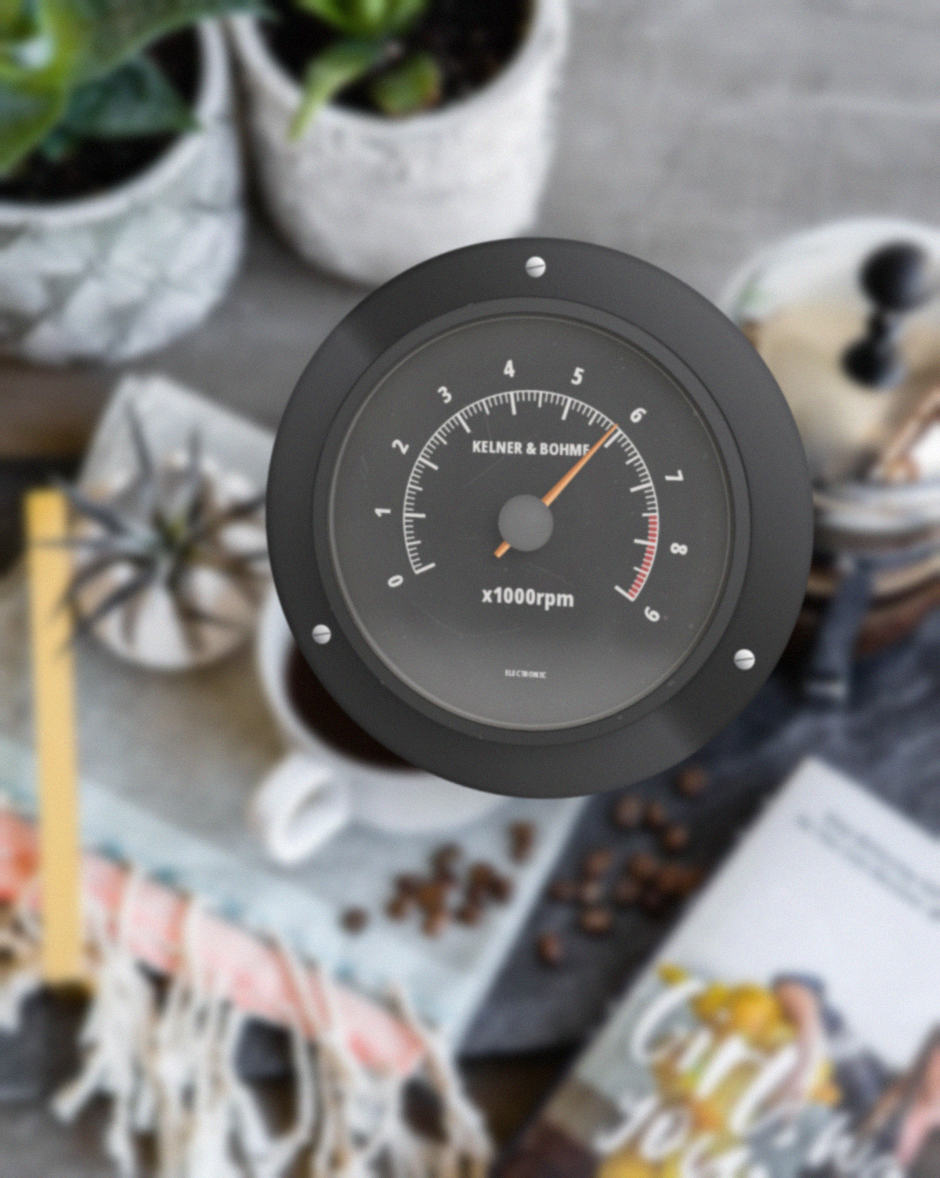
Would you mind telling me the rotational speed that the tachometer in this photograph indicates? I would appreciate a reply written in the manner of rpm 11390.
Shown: rpm 5900
